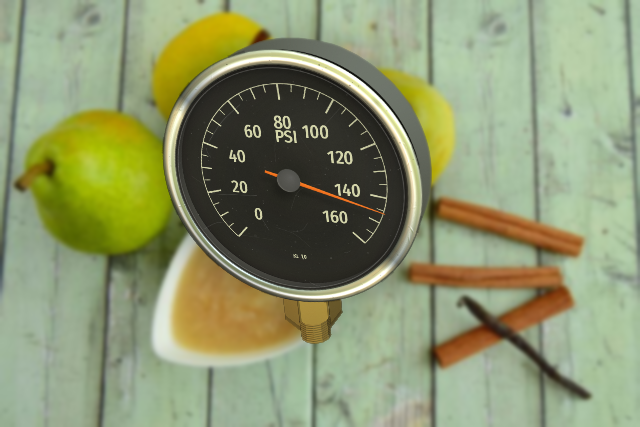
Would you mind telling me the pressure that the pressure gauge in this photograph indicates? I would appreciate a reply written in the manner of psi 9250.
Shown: psi 145
